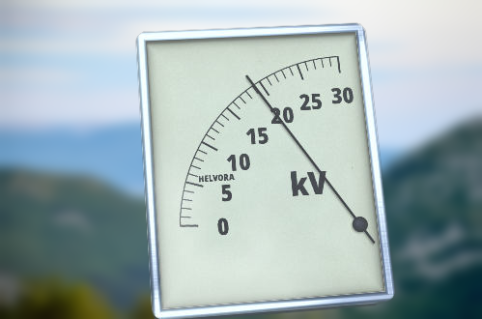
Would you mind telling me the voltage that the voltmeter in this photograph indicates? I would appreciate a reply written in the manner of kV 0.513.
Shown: kV 19
